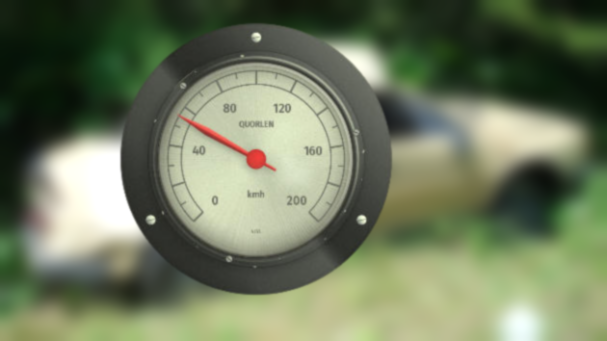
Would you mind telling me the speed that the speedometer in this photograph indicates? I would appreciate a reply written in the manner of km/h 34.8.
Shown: km/h 55
